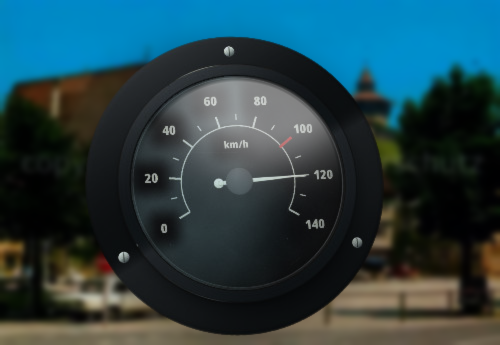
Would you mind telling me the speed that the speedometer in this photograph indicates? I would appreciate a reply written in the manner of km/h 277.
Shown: km/h 120
